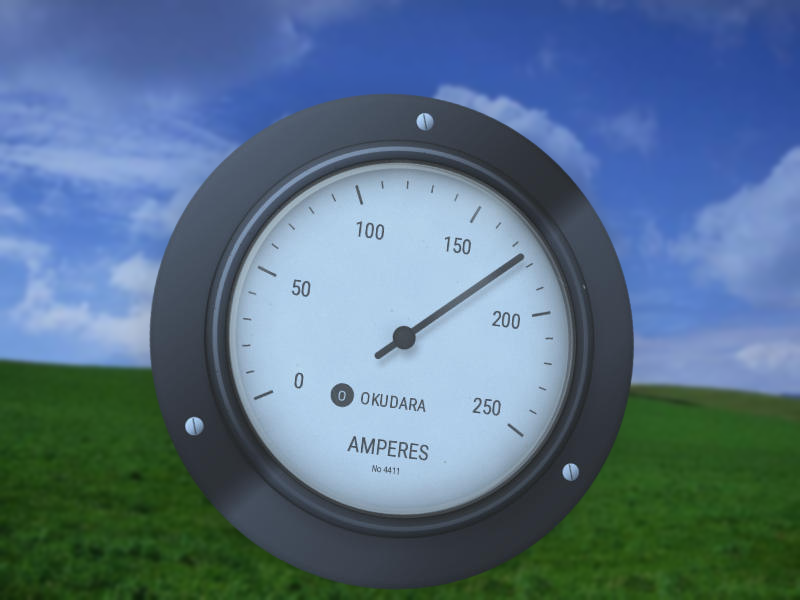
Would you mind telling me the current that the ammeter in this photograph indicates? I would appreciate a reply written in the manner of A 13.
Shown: A 175
